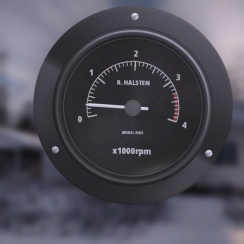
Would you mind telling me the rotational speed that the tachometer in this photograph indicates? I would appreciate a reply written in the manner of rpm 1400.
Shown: rpm 300
